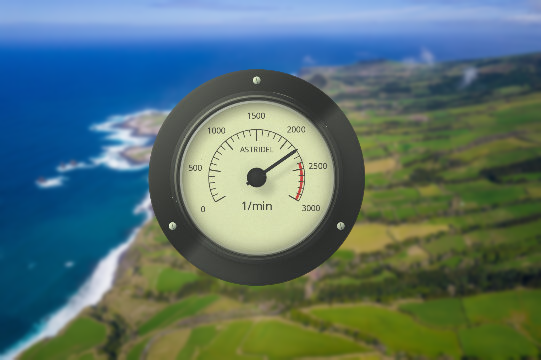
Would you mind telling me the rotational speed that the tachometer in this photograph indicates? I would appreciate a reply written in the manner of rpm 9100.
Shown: rpm 2200
